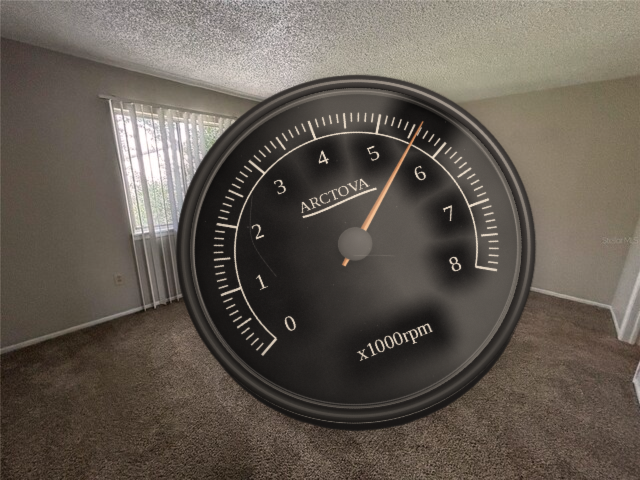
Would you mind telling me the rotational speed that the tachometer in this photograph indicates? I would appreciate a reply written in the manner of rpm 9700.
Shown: rpm 5600
